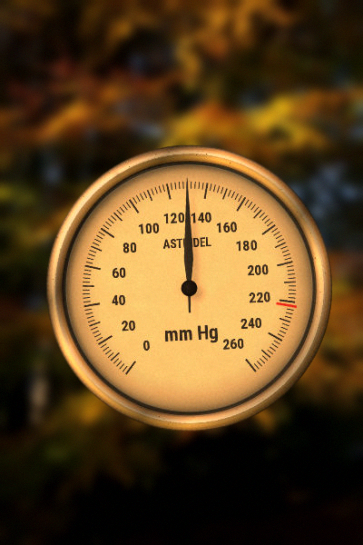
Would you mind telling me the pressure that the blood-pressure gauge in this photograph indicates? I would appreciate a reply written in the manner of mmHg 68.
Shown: mmHg 130
